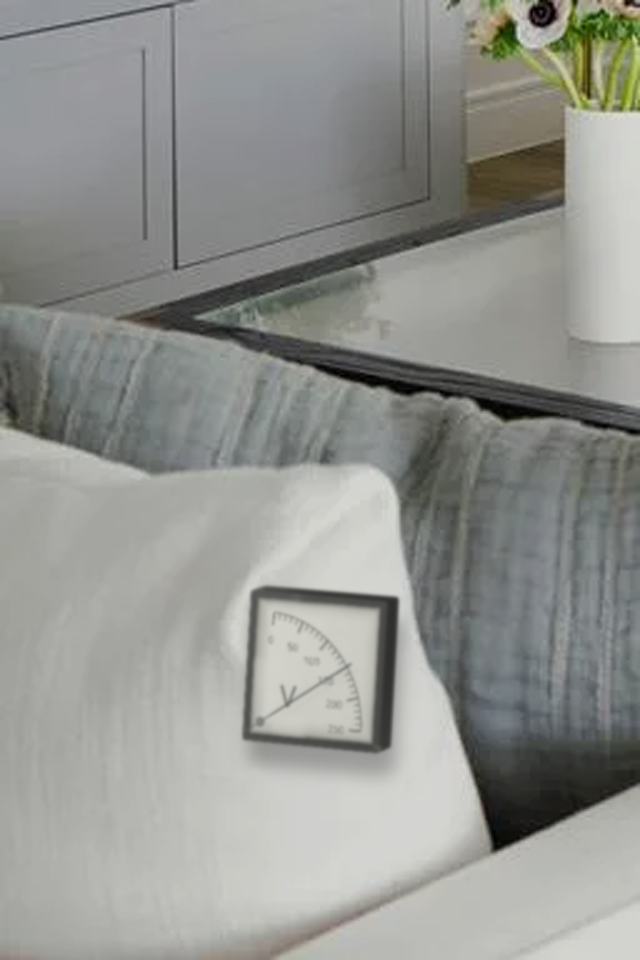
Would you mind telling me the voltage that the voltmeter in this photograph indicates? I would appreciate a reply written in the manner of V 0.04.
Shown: V 150
